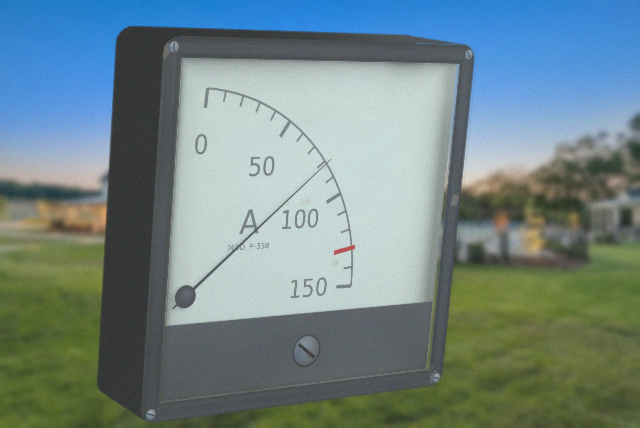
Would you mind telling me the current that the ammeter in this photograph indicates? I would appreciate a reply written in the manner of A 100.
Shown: A 80
